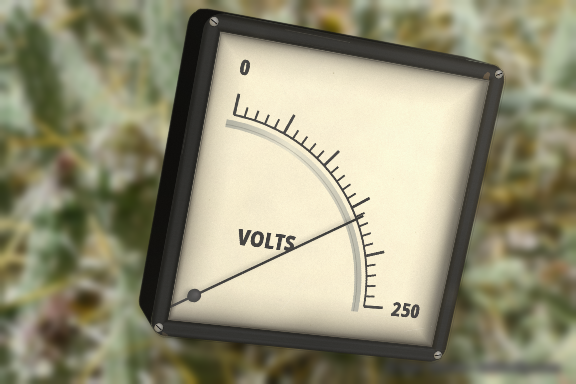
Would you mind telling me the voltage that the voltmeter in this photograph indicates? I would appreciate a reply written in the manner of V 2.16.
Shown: V 160
